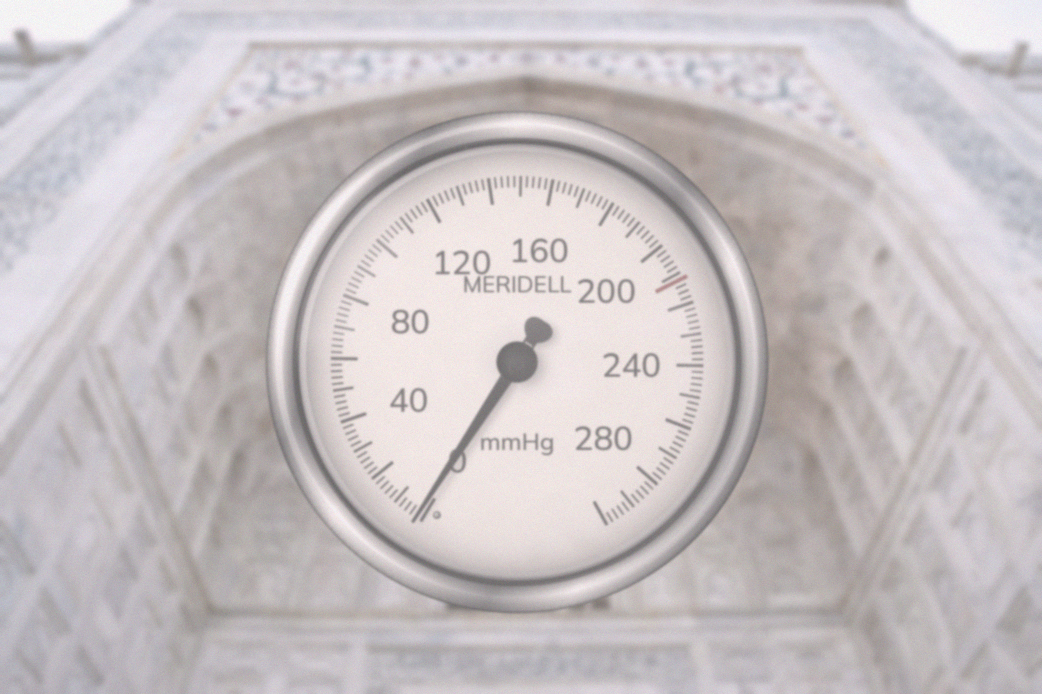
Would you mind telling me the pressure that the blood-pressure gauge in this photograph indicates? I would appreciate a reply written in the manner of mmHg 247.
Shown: mmHg 2
